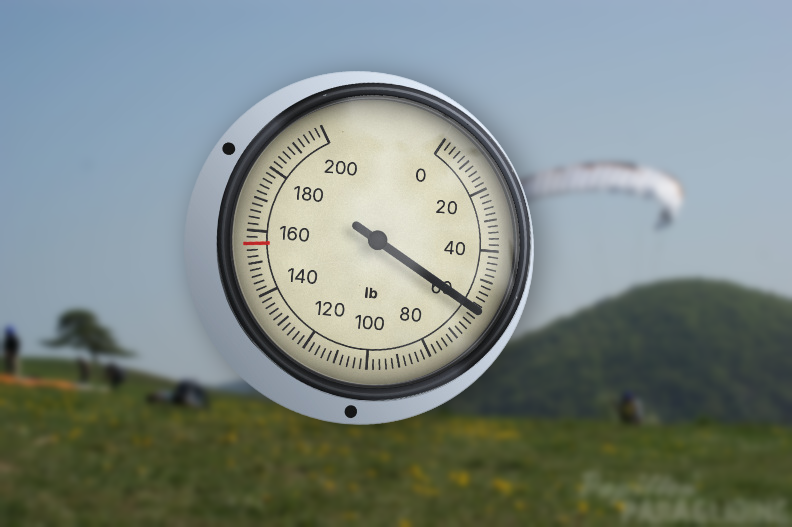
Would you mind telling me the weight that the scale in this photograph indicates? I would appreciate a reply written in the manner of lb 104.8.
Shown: lb 60
